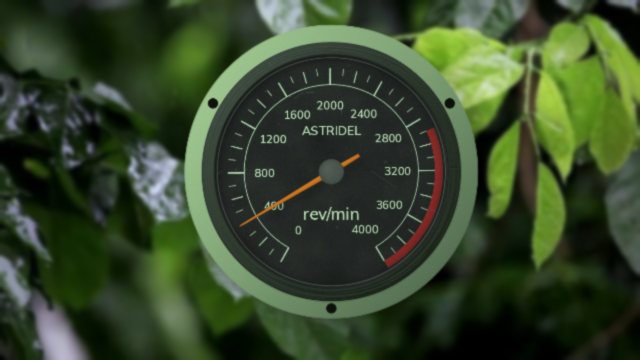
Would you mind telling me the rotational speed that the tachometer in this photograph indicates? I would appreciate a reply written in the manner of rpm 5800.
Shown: rpm 400
